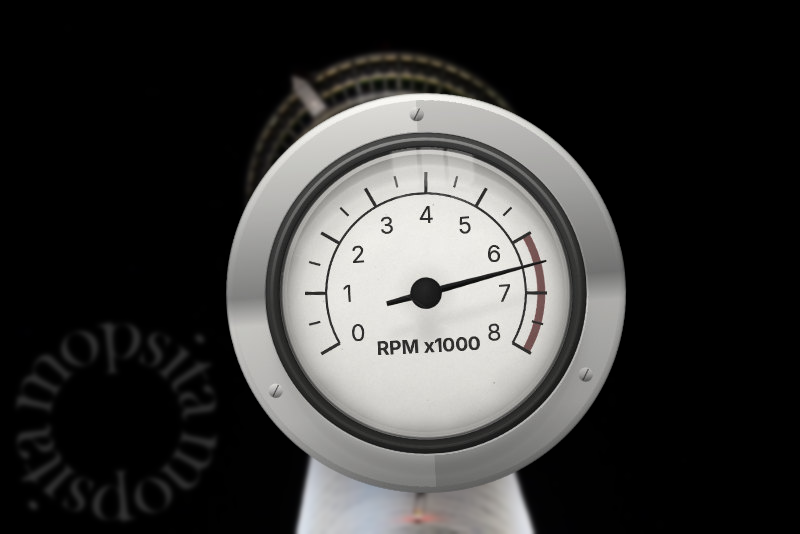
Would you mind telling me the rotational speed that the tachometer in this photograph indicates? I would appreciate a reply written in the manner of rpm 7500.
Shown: rpm 6500
